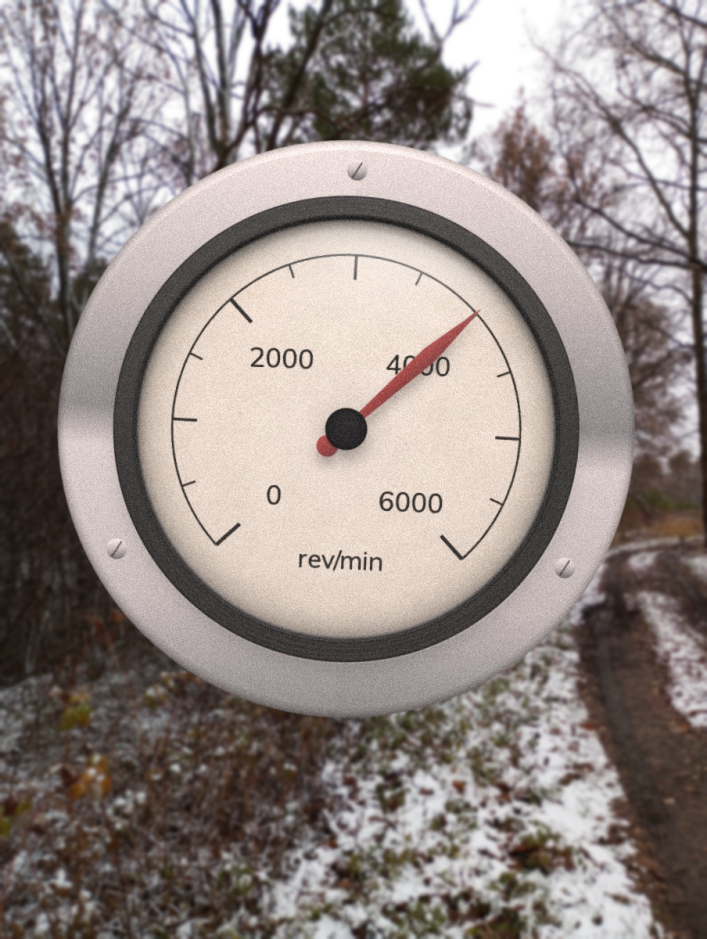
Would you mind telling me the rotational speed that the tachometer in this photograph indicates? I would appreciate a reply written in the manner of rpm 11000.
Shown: rpm 4000
